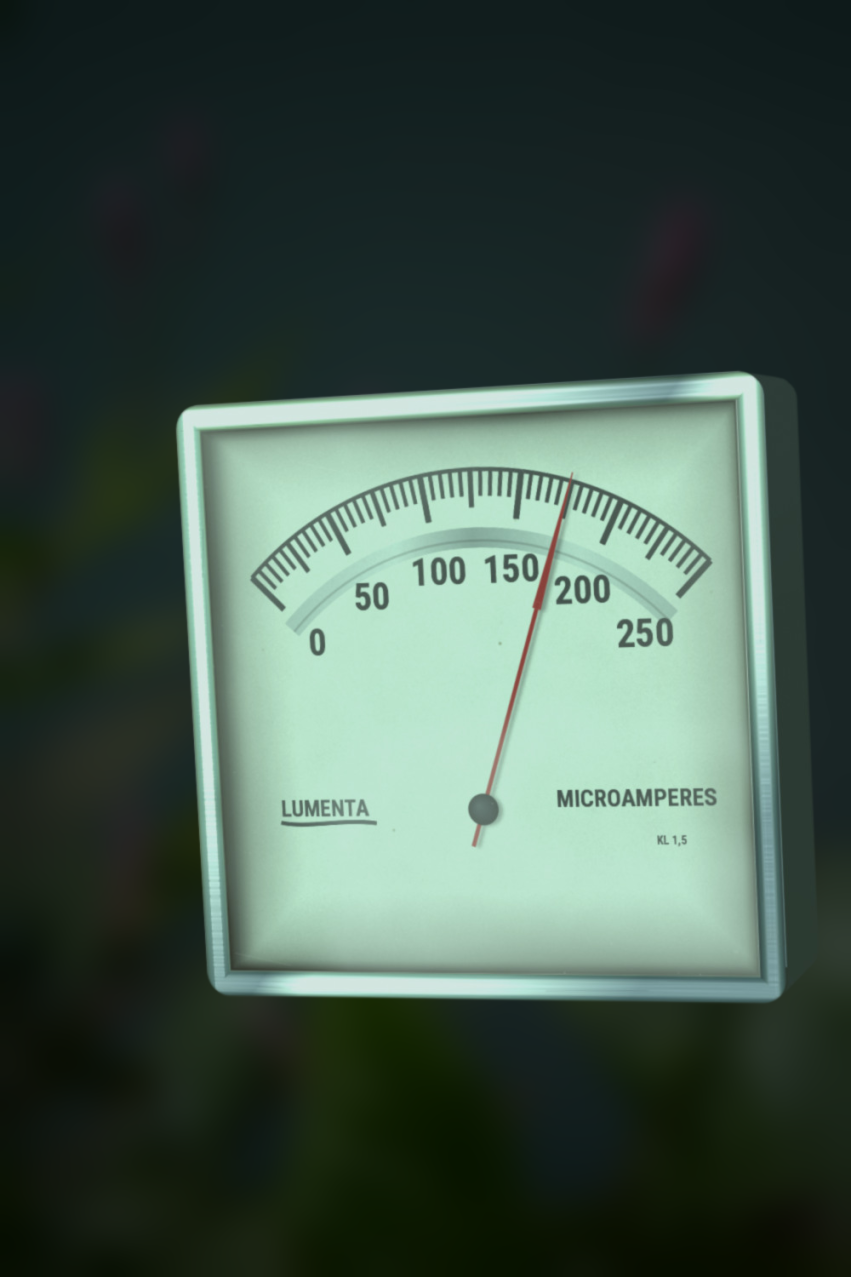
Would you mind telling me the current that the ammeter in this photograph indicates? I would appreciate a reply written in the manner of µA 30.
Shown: µA 175
